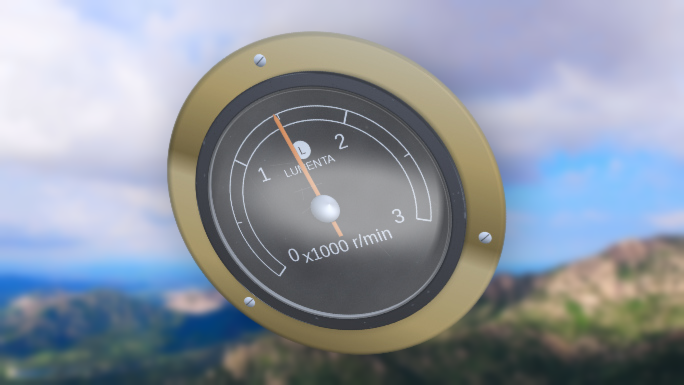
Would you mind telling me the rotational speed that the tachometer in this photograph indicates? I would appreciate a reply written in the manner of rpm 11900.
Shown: rpm 1500
